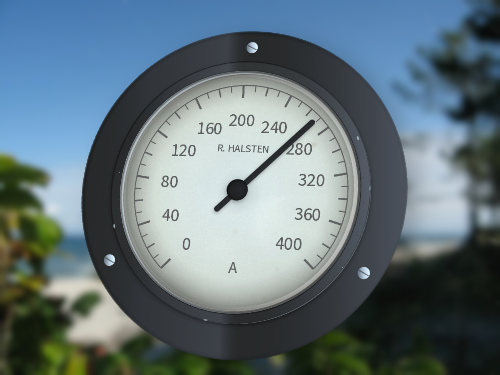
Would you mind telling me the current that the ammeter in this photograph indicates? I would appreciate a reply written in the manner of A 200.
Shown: A 270
